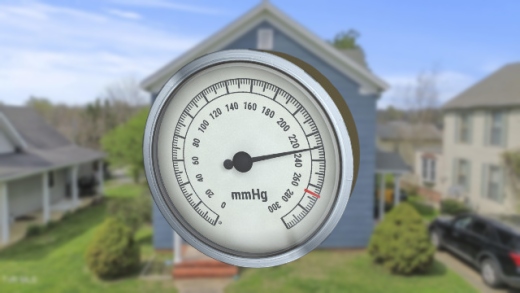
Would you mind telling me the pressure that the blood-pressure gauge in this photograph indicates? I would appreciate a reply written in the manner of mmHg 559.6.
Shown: mmHg 230
